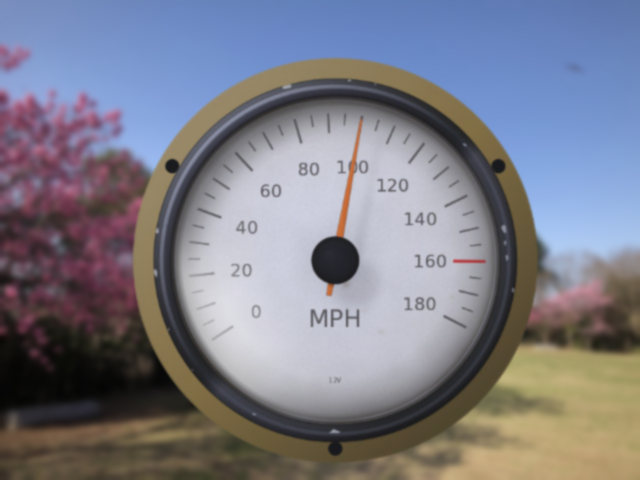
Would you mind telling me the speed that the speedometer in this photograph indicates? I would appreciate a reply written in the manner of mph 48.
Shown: mph 100
